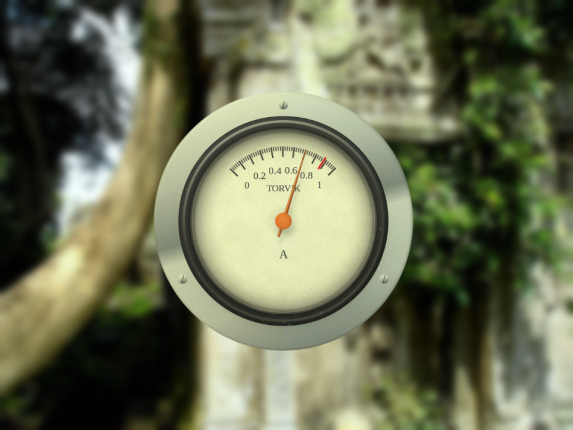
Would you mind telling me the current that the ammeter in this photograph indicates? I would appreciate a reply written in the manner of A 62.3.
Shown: A 0.7
